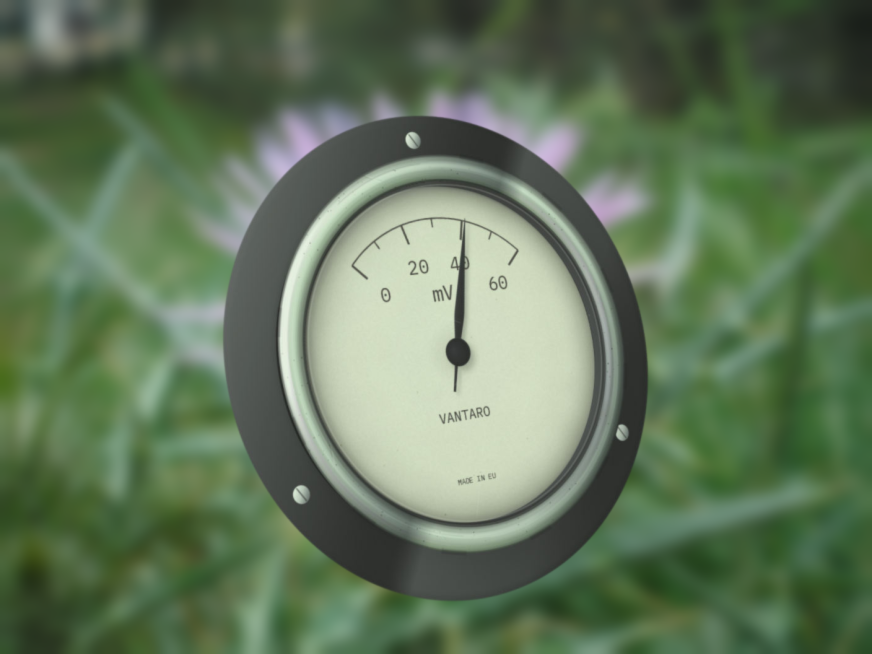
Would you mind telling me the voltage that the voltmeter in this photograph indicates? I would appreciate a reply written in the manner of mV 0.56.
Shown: mV 40
